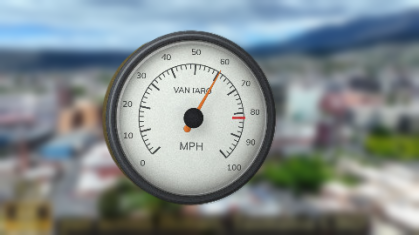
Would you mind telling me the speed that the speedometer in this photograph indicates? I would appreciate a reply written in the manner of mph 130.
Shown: mph 60
